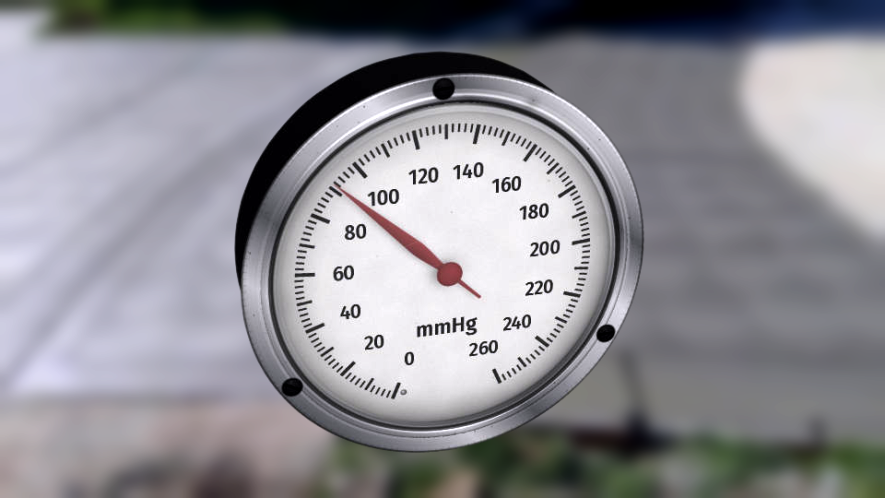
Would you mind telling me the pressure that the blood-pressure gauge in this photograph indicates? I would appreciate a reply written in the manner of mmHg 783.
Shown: mmHg 92
